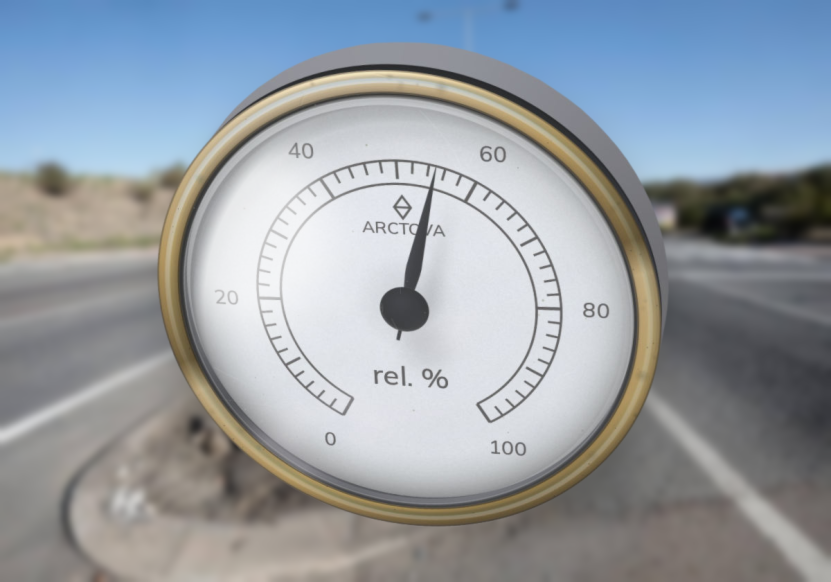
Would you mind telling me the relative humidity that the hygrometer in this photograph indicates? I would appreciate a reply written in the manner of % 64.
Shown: % 55
